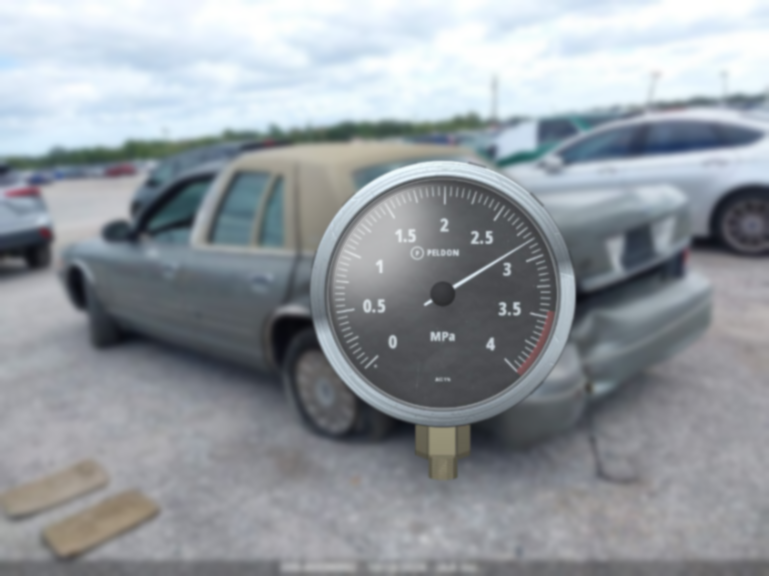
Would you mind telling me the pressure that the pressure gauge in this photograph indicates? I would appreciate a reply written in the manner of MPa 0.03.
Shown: MPa 2.85
